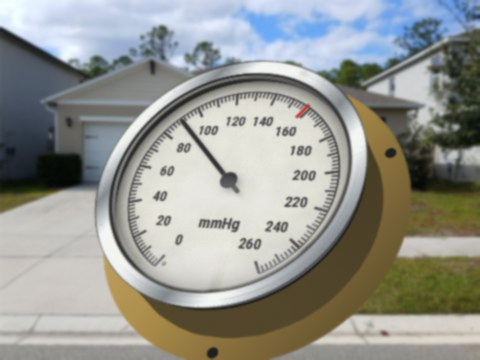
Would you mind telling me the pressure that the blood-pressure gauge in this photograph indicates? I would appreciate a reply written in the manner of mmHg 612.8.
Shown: mmHg 90
